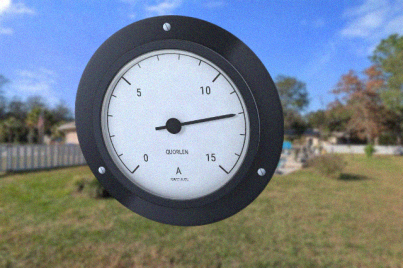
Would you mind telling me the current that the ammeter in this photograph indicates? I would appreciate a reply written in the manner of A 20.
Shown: A 12
